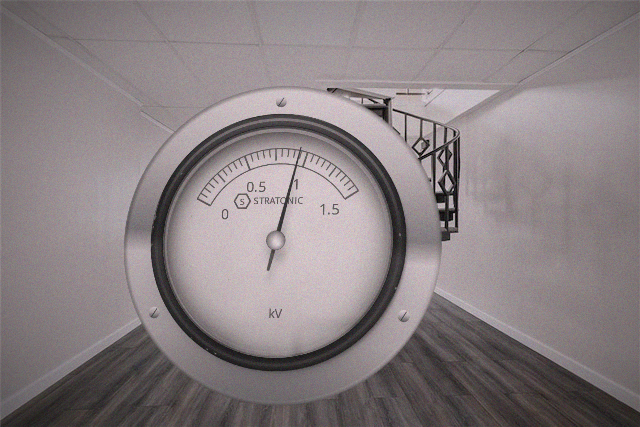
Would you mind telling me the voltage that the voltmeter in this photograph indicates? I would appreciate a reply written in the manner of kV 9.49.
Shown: kV 0.95
